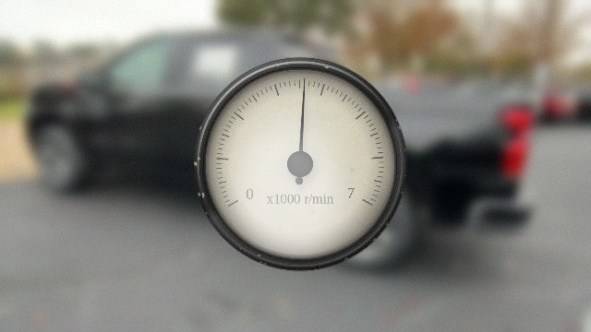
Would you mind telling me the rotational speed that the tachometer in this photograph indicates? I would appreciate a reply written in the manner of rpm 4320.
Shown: rpm 3600
